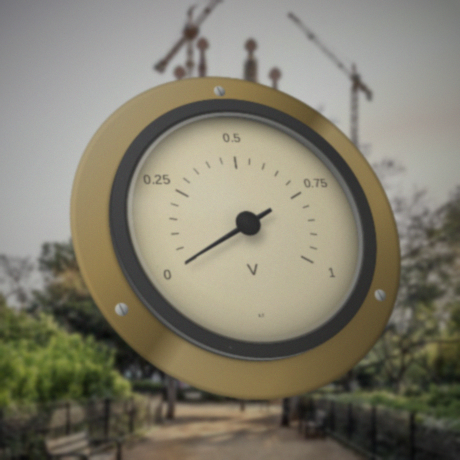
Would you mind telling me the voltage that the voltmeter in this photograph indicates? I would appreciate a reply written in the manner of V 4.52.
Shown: V 0
